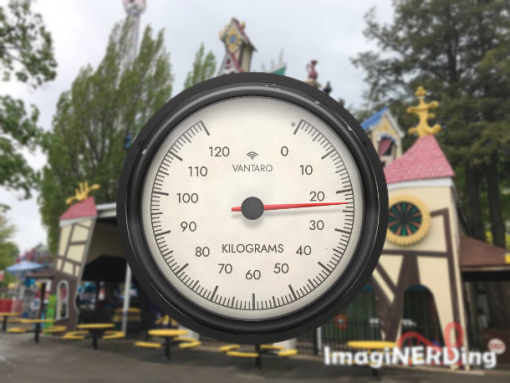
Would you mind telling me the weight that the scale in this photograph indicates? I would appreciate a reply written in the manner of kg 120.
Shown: kg 23
